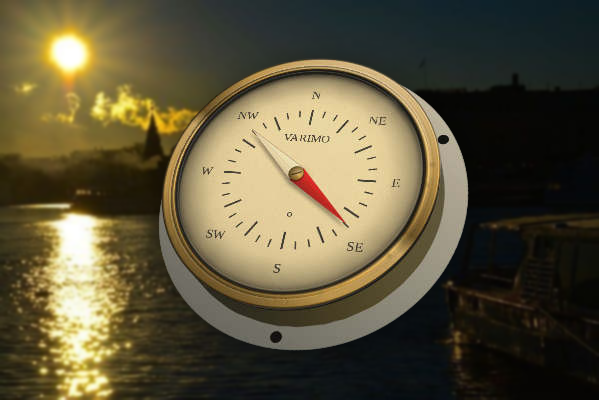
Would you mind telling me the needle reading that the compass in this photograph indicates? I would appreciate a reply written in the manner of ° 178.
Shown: ° 130
